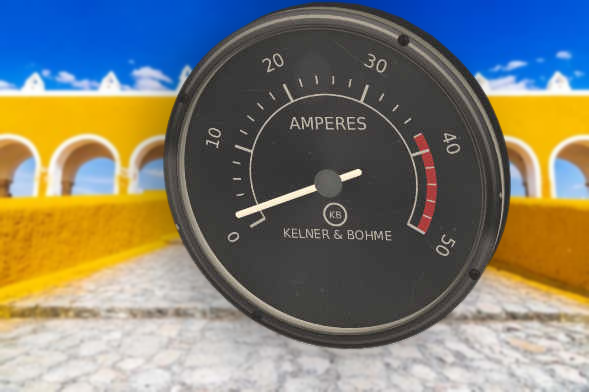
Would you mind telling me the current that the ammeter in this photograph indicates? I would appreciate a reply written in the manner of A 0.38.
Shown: A 2
